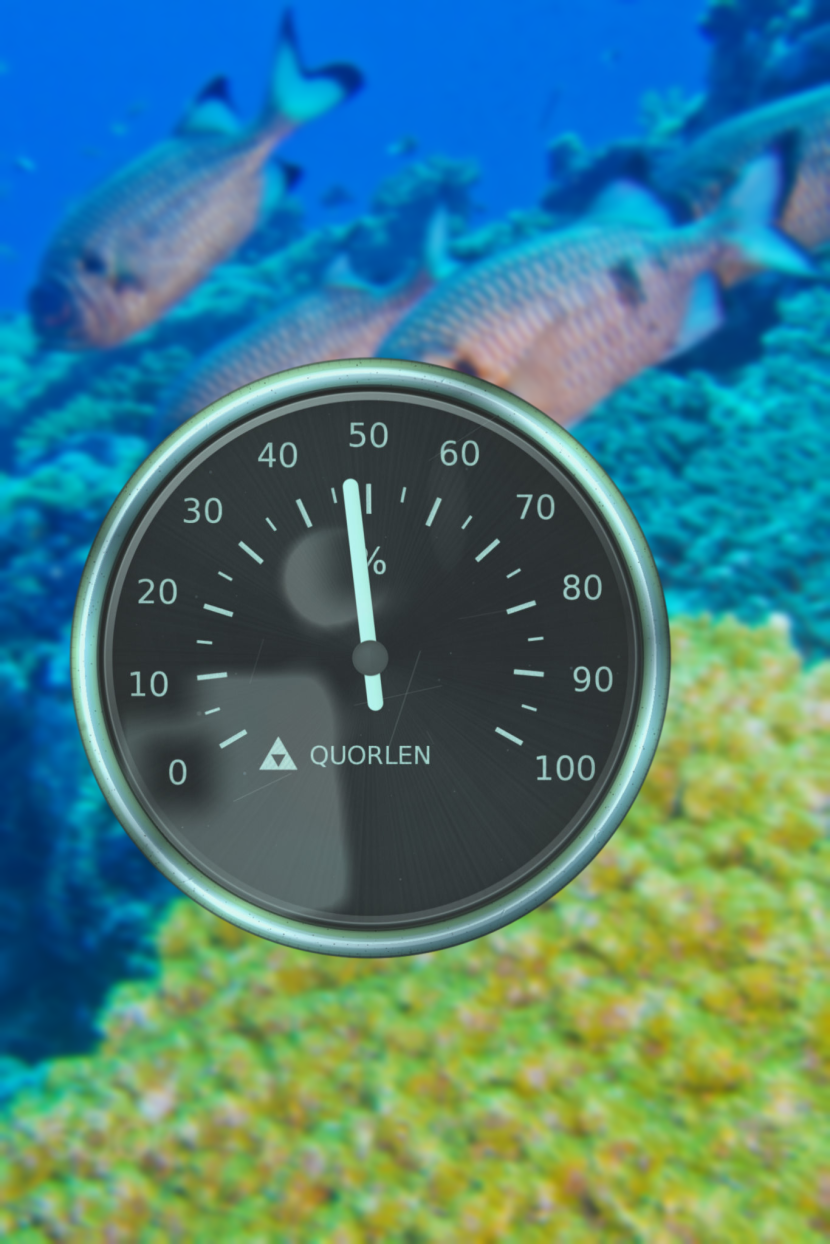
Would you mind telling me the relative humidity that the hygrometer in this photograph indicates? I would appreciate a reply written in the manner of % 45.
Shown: % 47.5
